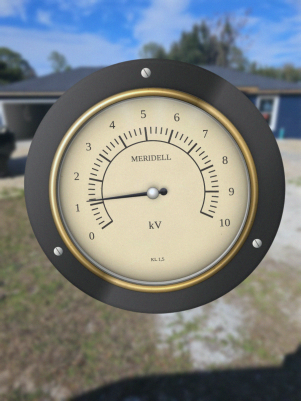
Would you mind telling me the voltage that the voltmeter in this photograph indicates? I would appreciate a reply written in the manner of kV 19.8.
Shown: kV 1.2
